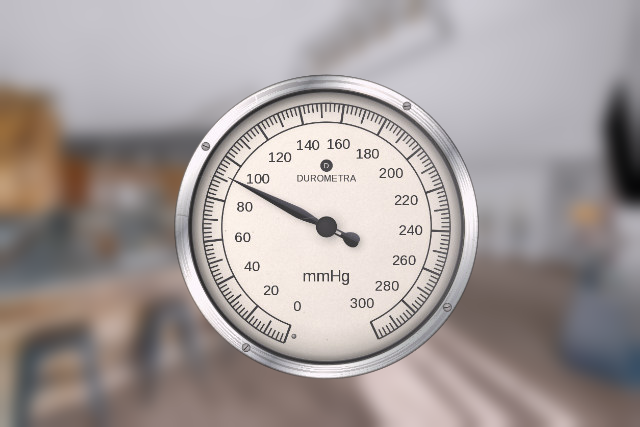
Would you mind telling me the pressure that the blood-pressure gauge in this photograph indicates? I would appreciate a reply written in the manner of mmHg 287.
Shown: mmHg 92
